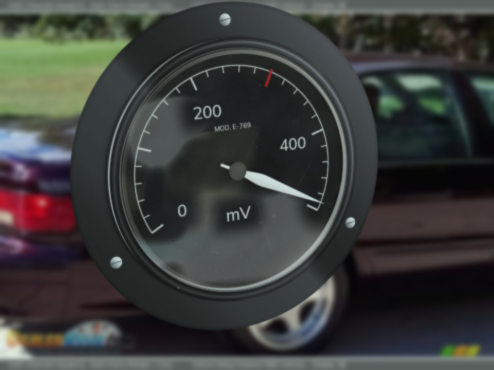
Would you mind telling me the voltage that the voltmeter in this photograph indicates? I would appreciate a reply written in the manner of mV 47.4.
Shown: mV 490
